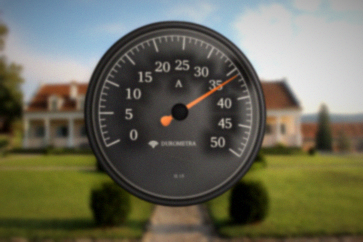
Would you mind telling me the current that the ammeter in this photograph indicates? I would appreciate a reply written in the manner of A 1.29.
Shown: A 36
